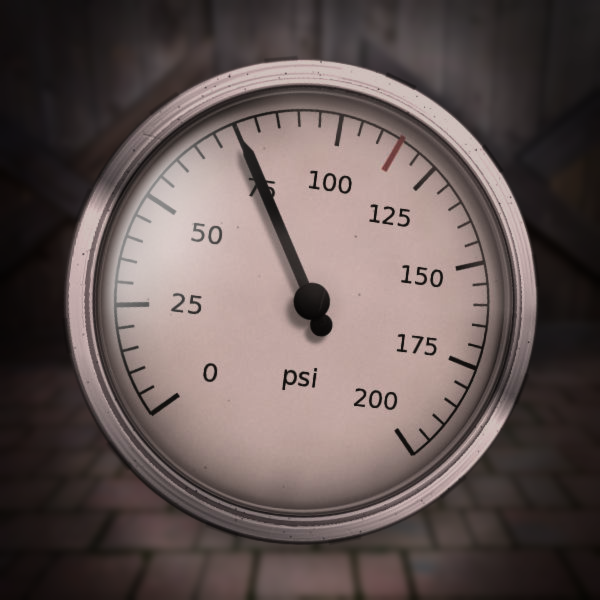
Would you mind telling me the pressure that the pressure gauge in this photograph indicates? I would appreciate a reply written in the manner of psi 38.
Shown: psi 75
